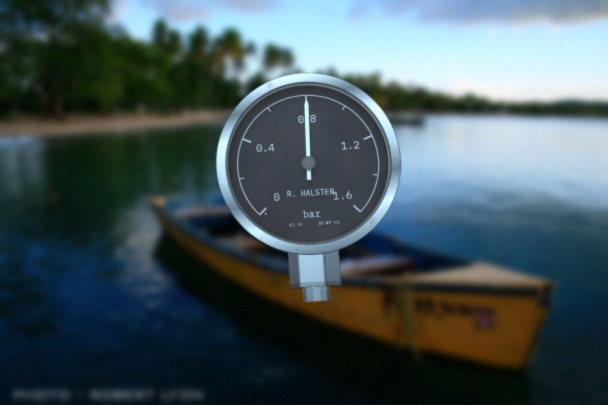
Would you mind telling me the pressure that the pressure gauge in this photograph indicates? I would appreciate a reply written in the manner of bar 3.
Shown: bar 0.8
